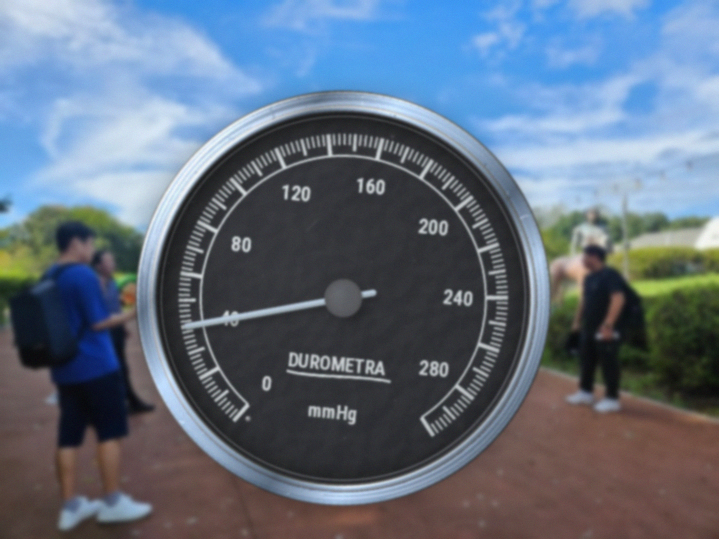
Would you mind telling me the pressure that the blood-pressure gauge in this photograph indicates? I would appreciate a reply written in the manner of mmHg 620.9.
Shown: mmHg 40
